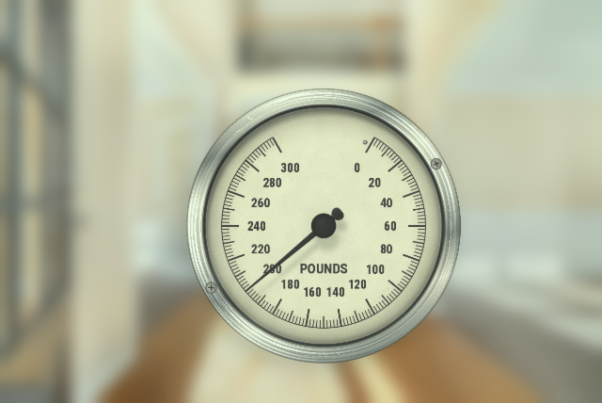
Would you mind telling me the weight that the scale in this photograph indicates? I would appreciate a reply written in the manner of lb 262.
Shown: lb 200
